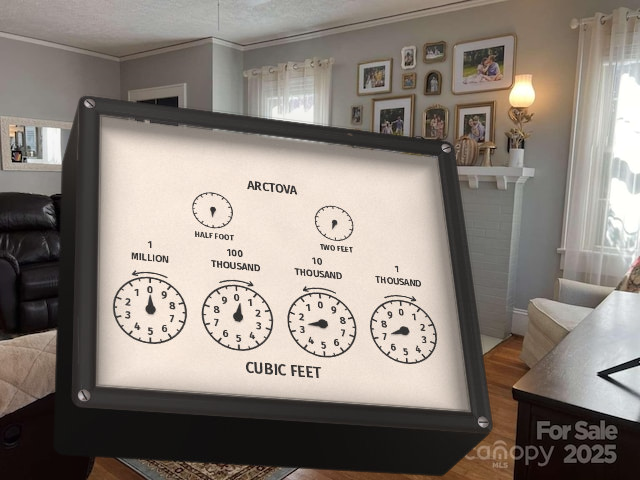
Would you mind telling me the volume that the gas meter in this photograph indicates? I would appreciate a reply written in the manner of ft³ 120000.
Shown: ft³ 2700
